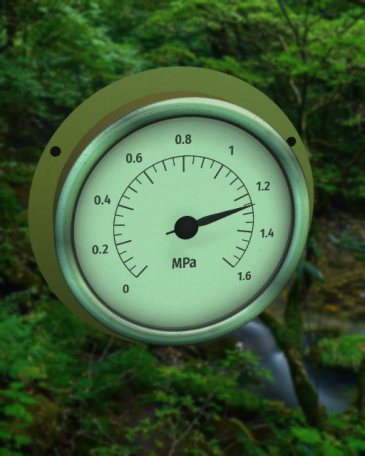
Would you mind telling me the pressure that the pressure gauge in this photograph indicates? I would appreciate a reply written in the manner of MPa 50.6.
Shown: MPa 1.25
